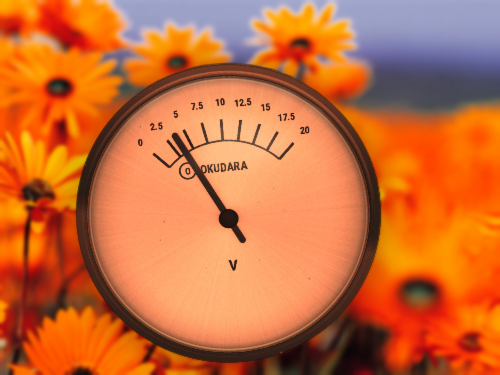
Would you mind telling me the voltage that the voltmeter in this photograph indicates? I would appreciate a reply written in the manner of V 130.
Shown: V 3.75
